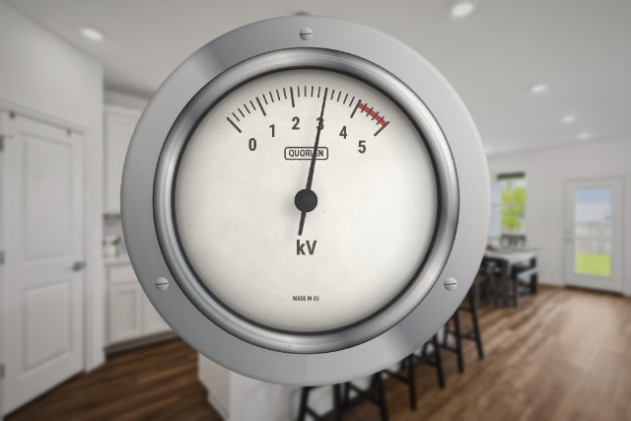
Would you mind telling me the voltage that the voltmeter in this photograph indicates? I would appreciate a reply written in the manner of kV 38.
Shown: kV 3
